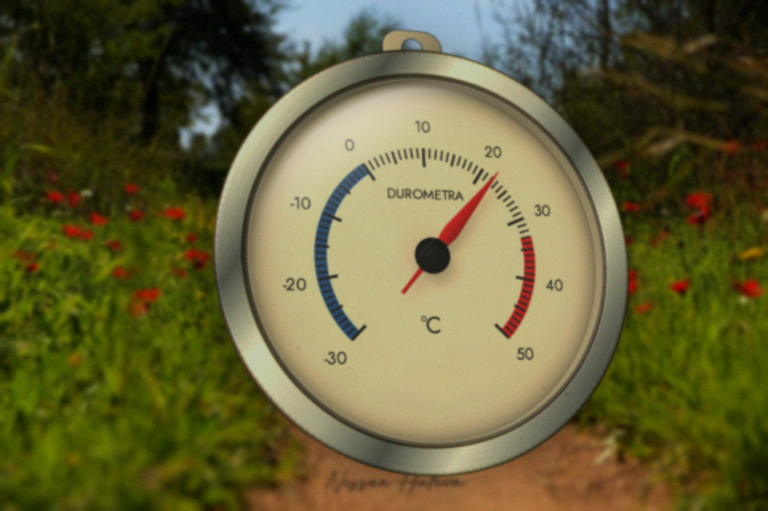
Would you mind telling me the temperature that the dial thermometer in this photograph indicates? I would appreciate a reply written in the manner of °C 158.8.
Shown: °C 22
